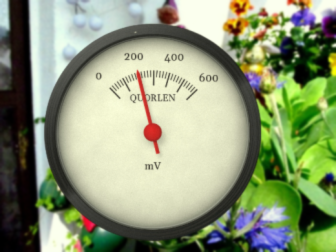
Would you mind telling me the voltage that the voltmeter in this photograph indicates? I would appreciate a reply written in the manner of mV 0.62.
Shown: mV 200
